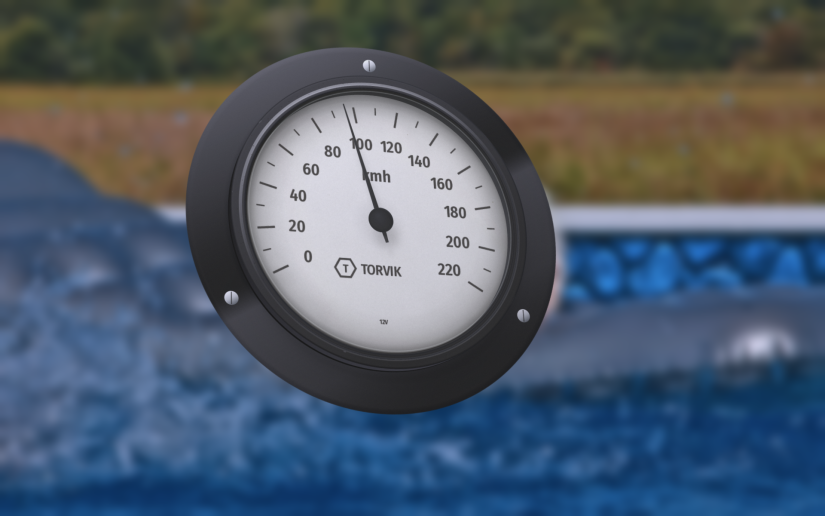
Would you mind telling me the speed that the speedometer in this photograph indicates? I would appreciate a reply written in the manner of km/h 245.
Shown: km/h 95
